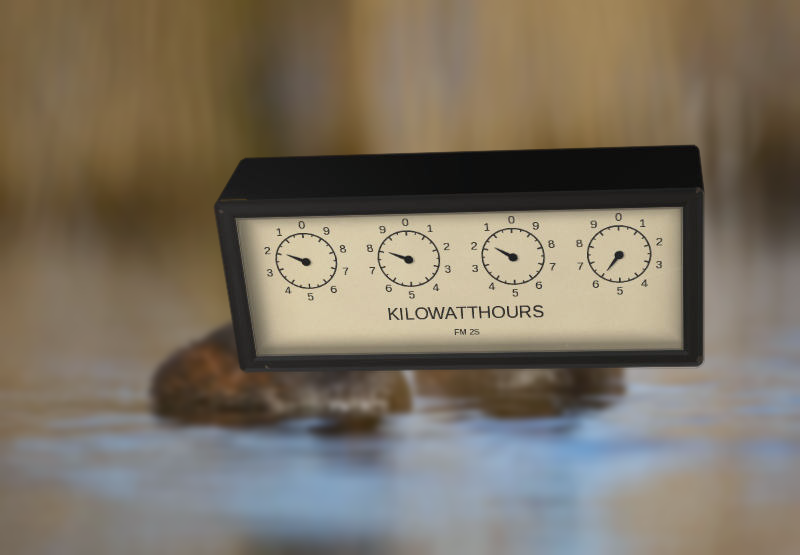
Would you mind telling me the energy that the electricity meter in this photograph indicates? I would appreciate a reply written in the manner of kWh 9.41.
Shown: kWh 1816
